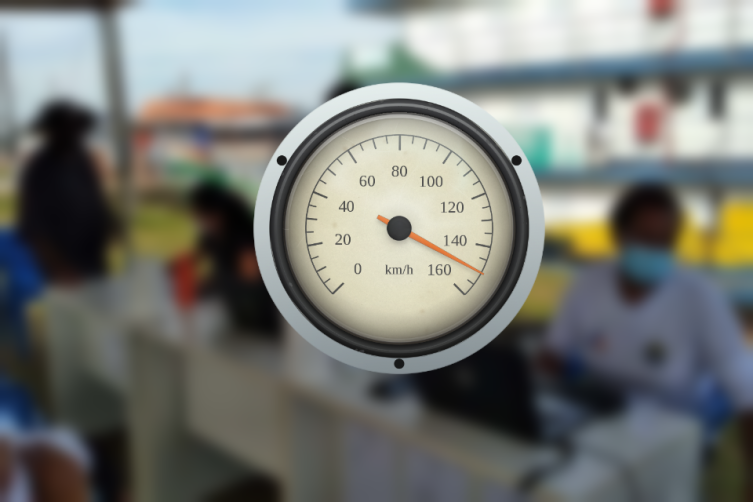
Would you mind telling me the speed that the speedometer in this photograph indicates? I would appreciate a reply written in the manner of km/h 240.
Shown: km/h 150
